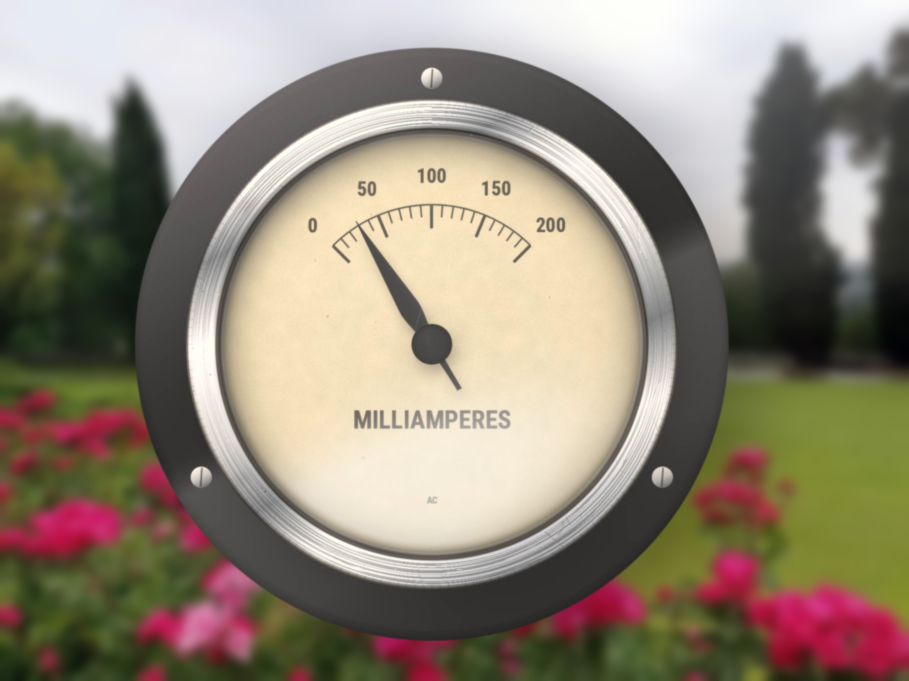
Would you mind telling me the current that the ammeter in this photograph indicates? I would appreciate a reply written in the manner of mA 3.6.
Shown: mA 30
